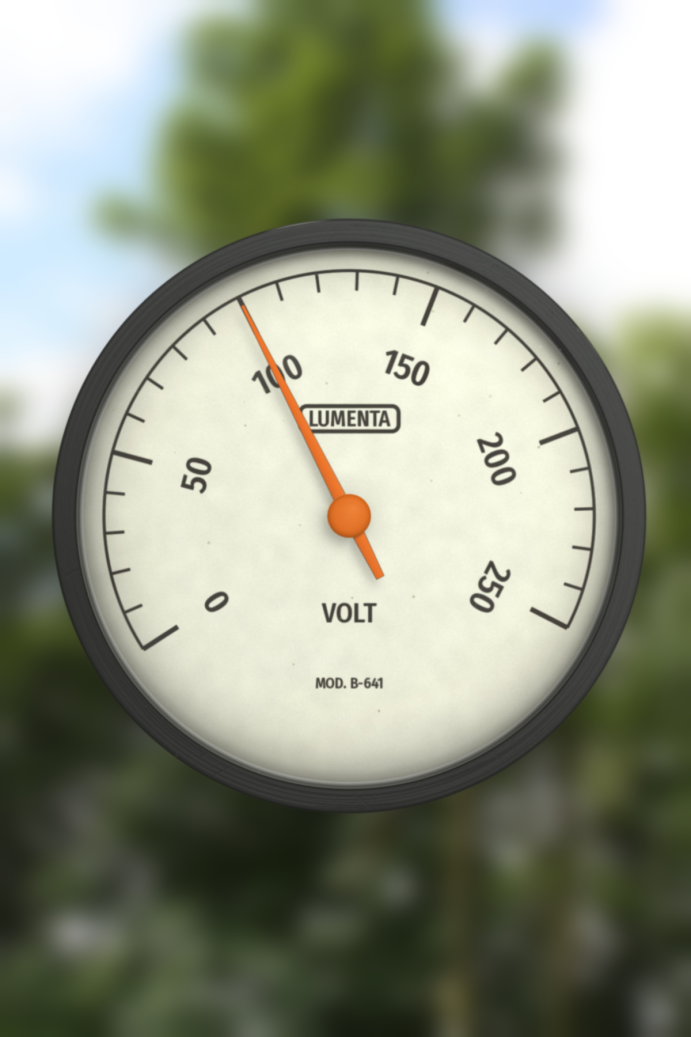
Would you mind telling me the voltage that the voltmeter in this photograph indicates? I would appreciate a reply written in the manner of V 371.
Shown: V 100
